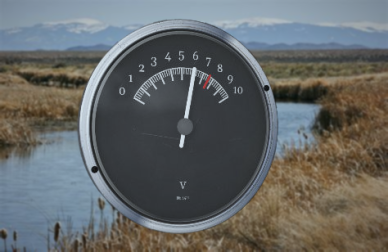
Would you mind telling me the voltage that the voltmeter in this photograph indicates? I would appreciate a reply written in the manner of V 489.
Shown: V 6
